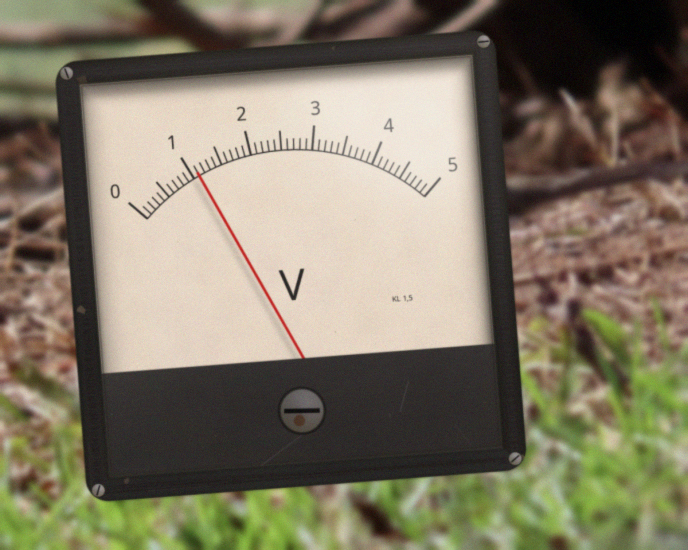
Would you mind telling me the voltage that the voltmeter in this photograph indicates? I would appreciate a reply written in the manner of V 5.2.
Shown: V 1.1
